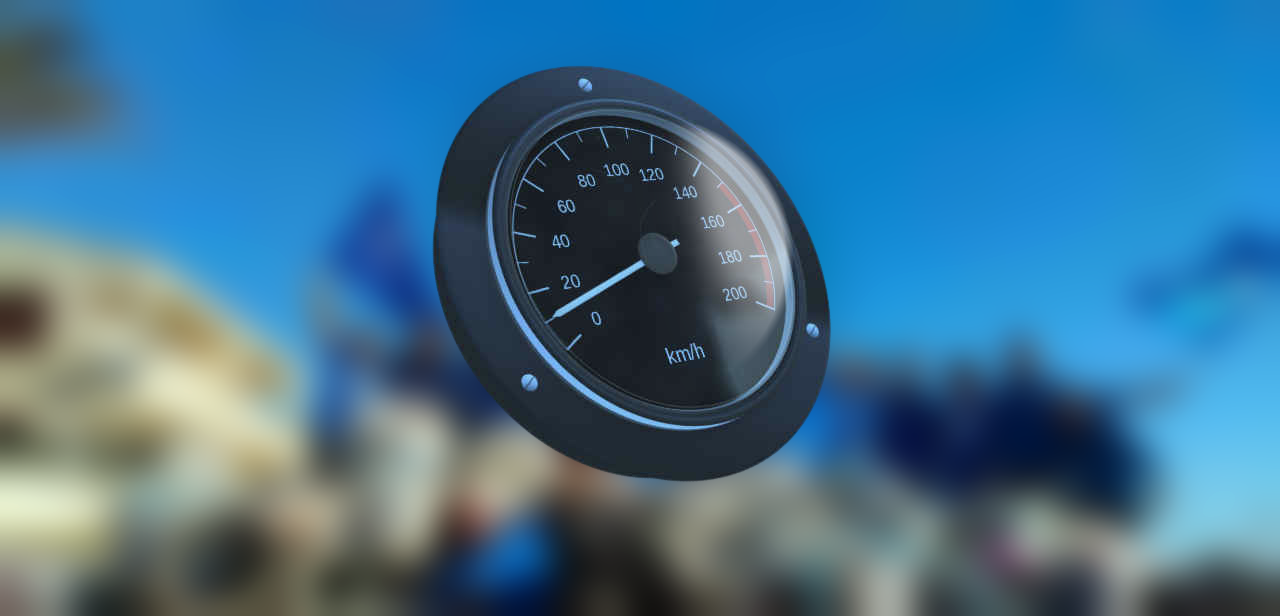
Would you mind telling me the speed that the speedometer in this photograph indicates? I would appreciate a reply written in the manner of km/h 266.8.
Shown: km/h 10
